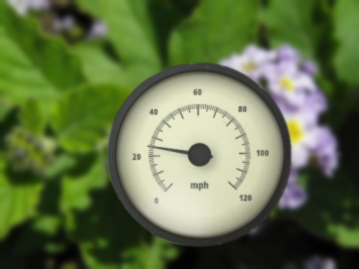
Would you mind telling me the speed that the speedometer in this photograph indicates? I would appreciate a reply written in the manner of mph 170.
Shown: mph 25
